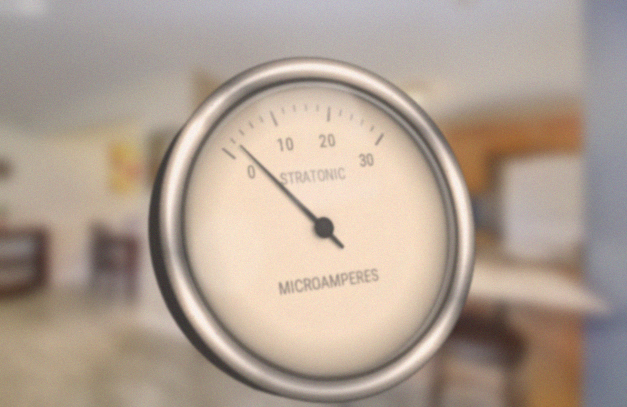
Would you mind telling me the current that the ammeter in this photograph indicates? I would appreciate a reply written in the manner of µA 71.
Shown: µA 2
